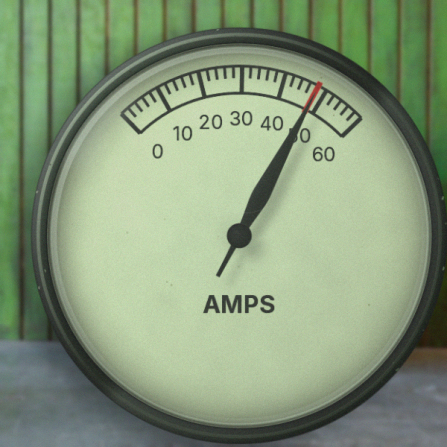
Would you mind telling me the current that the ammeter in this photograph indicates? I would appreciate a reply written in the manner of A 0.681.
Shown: A 48
